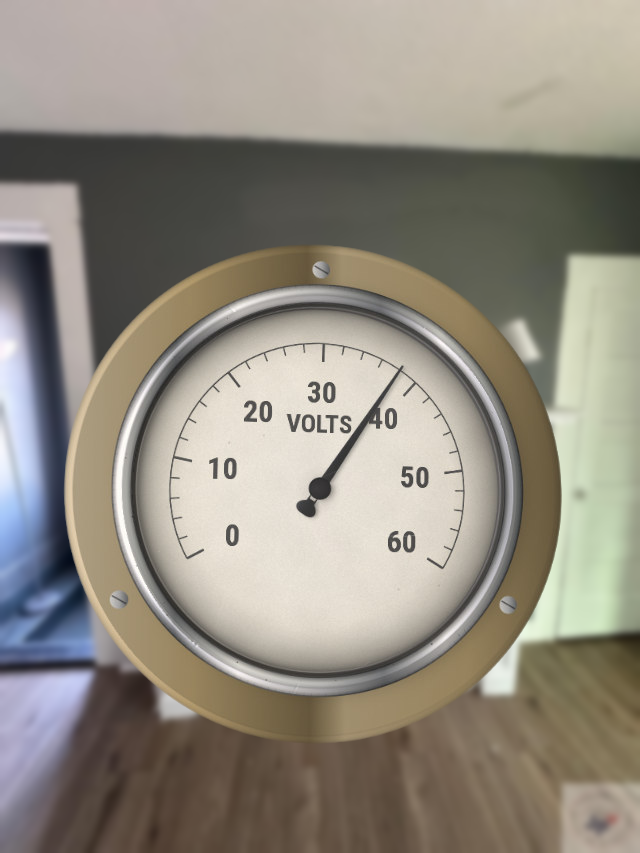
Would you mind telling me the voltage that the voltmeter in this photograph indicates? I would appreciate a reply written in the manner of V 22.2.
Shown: V 38
